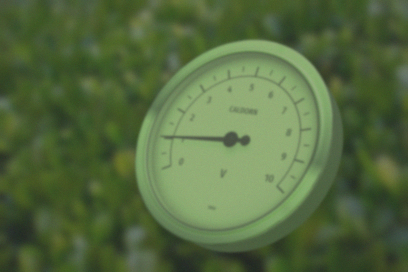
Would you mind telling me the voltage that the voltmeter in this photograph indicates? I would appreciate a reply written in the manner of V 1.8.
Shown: V 1
